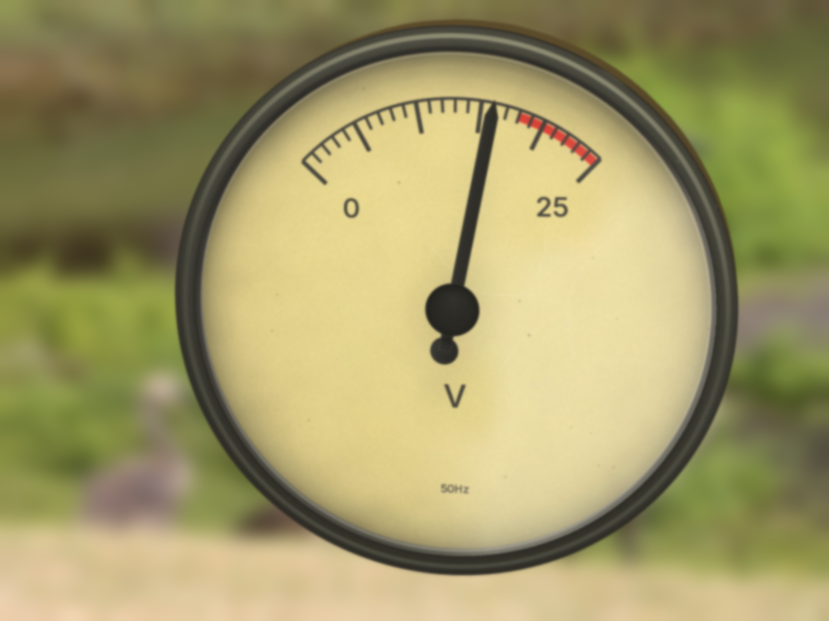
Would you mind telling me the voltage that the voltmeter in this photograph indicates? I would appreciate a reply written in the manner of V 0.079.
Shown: V 16
